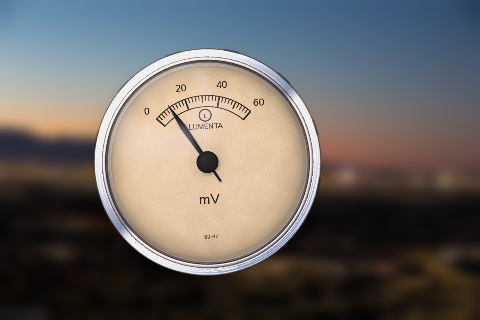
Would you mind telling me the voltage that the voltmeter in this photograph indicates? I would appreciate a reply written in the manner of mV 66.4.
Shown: mV 10
